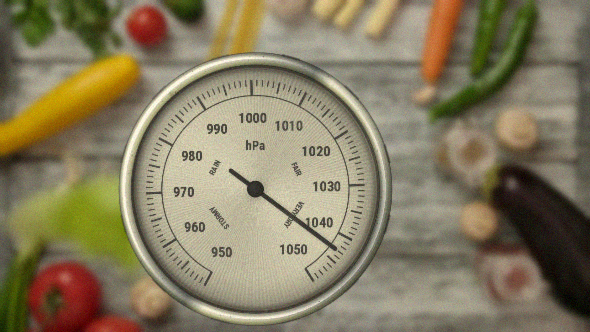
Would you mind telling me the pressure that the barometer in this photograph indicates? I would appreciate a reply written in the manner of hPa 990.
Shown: hPa 1043
